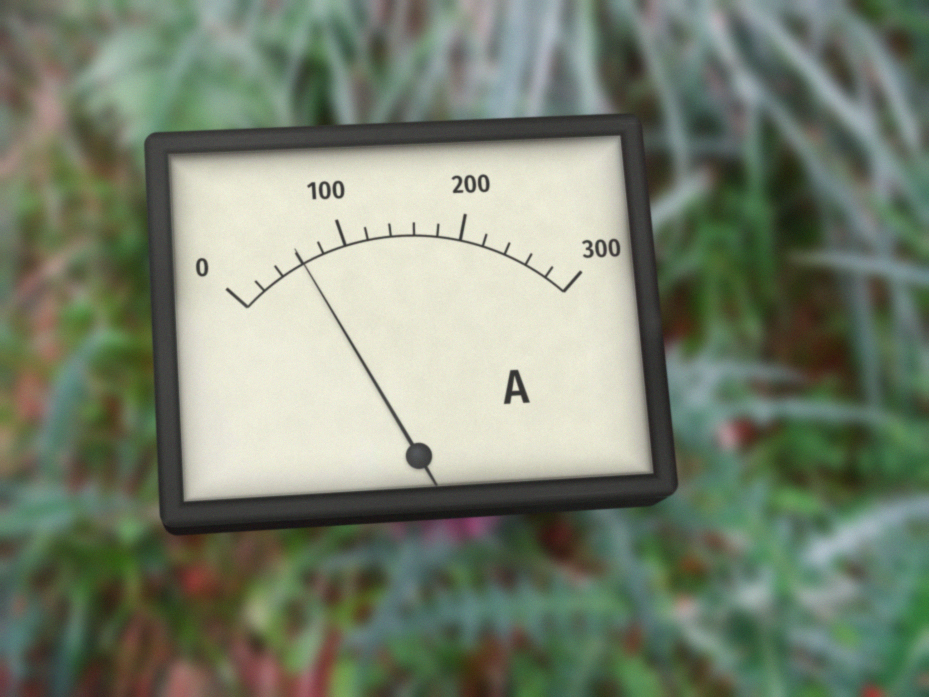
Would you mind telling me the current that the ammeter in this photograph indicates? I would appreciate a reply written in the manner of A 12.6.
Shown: A 60
